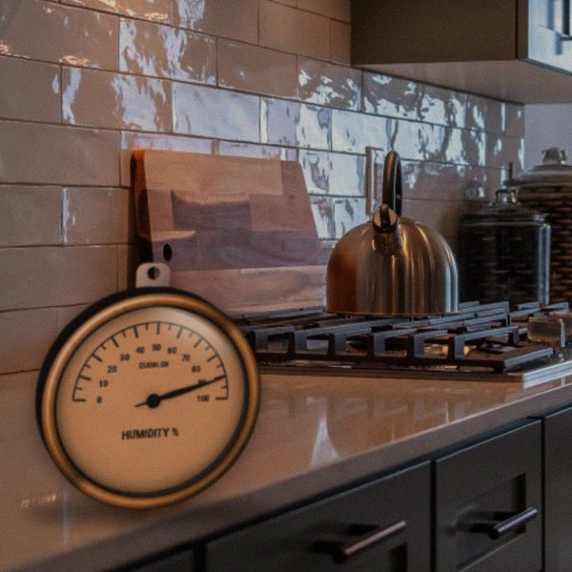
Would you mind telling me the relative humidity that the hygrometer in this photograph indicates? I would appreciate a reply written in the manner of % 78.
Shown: % 90
